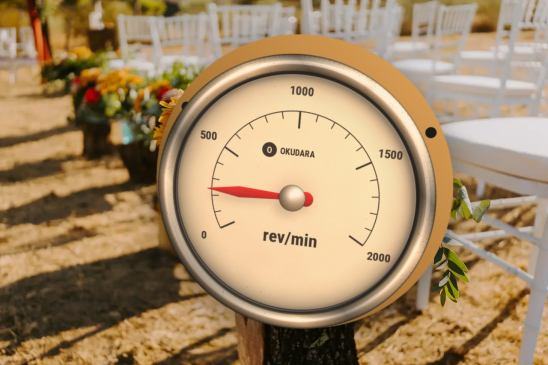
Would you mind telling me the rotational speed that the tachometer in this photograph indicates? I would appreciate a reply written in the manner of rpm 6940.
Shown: rpm 250
